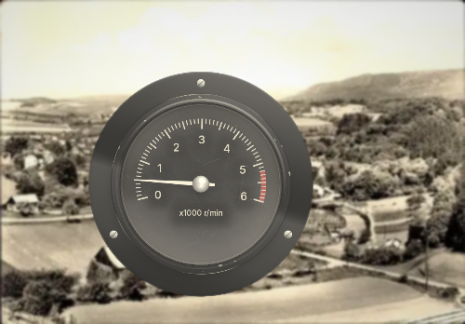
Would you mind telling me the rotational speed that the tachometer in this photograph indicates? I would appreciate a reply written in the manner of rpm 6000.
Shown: rpm 500
